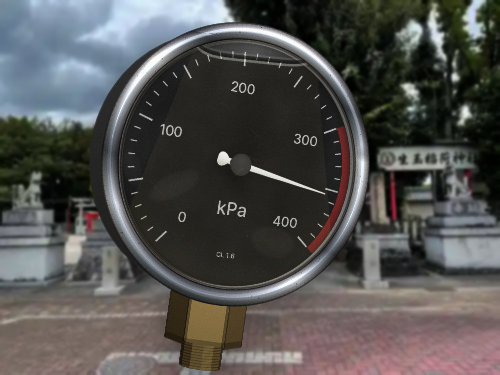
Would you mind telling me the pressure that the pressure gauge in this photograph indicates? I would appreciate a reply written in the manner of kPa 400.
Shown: kPa 355
